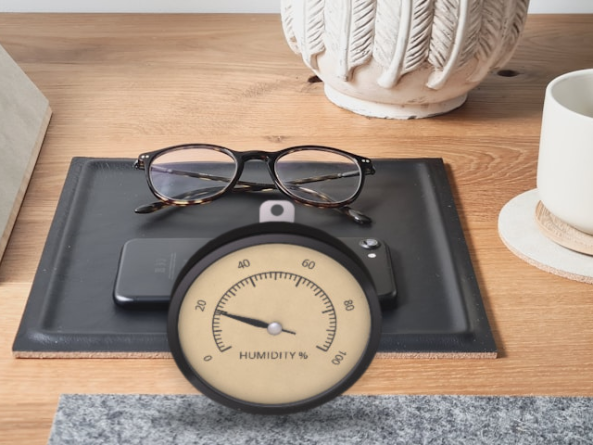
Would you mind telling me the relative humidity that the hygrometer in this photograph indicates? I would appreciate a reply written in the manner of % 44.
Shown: % 20
